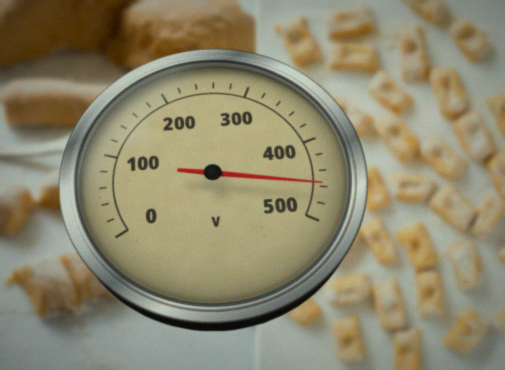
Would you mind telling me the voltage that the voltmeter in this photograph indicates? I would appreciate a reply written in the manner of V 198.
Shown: V 460
